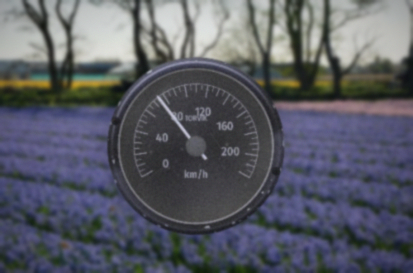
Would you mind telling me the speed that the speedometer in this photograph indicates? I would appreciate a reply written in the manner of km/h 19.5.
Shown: km/h 75
